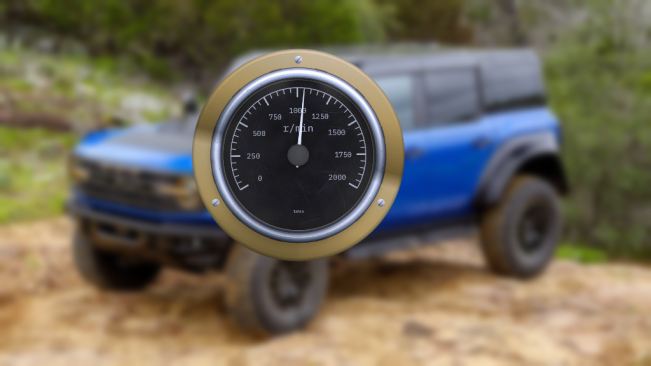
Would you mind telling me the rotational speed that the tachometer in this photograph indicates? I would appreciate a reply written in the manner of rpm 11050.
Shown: rpm 1050
